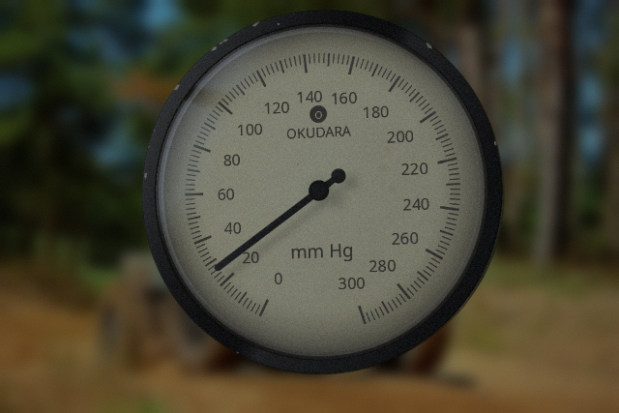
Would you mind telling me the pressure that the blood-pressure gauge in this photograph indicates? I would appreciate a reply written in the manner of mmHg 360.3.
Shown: mmHg 26
